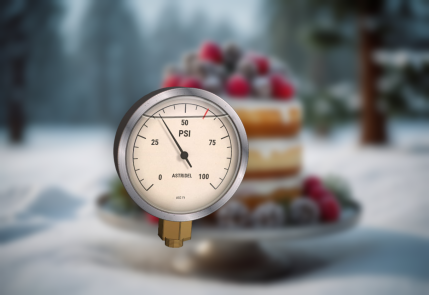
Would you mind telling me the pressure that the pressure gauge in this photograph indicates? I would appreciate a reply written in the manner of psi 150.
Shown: psi 37.5
